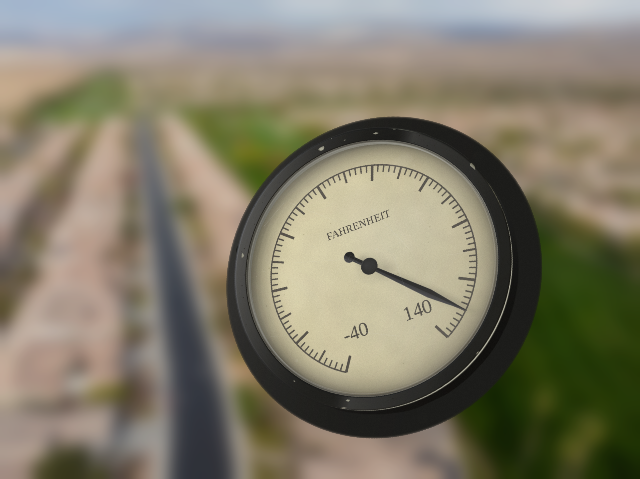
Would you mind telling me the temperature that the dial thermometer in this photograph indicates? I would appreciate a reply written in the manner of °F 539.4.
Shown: °F 130
